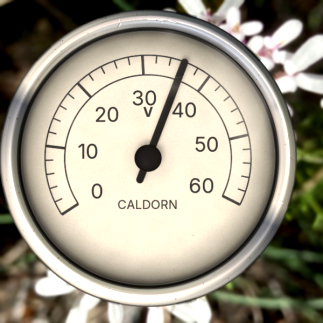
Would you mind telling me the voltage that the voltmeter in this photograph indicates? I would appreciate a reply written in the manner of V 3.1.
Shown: V 36
